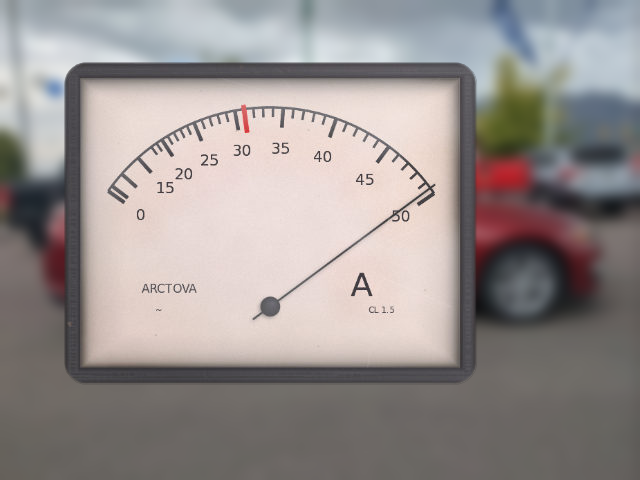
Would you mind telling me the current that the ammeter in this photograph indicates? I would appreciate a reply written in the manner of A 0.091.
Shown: A 49.5
